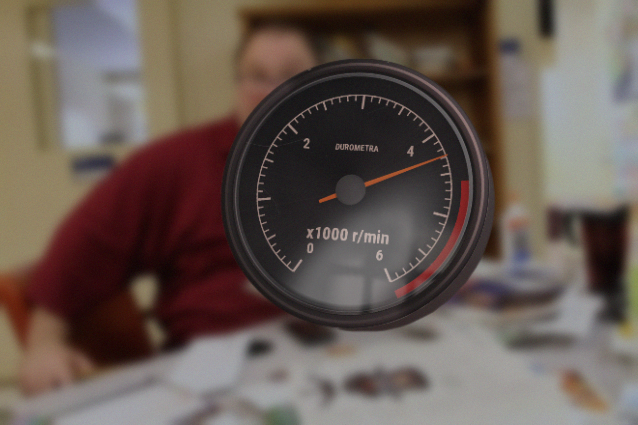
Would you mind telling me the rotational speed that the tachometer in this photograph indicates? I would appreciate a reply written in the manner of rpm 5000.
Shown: rpm 4300
